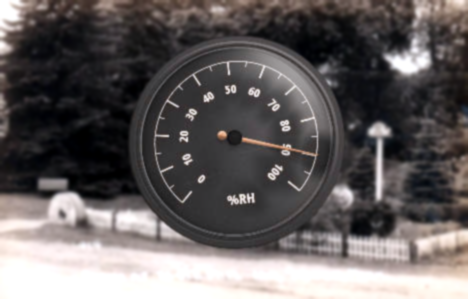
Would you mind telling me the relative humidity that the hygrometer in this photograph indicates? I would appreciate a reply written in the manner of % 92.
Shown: % 90
